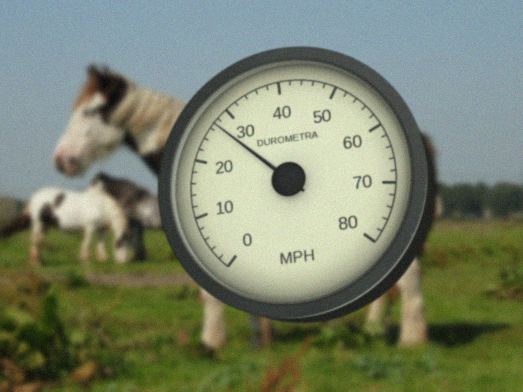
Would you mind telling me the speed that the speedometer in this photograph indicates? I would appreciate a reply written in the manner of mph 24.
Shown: mph 27
